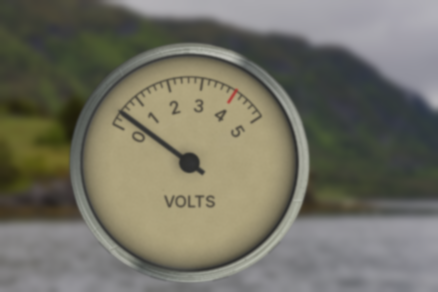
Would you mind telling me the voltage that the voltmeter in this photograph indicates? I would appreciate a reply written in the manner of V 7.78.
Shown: V 0.4
